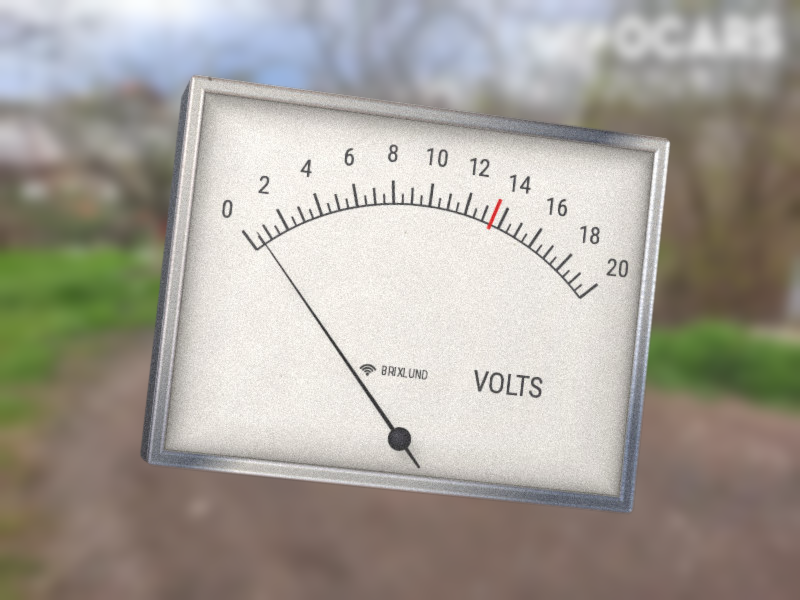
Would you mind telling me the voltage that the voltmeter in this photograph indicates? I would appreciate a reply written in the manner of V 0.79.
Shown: V 0.5
